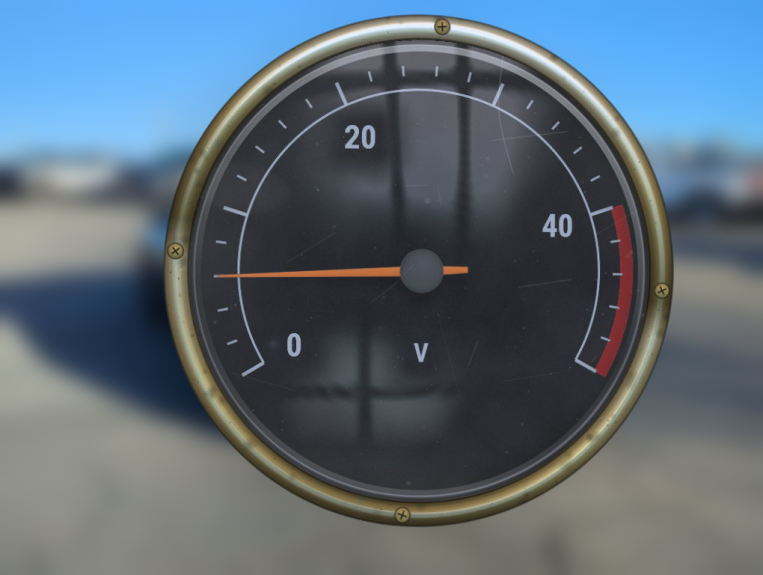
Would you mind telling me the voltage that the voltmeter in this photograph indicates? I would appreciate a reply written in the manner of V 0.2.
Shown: V 6
